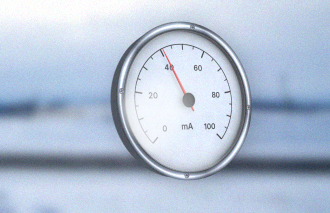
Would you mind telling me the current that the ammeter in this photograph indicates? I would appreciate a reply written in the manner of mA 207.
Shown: mA 40
